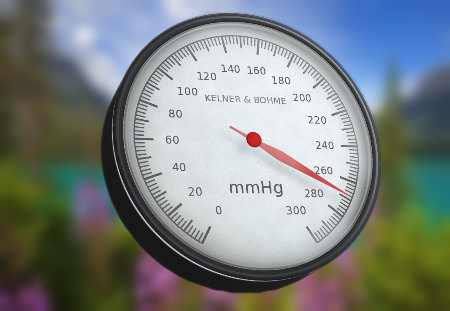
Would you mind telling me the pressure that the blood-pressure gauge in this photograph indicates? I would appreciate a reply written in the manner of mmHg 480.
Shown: mmHg 270
